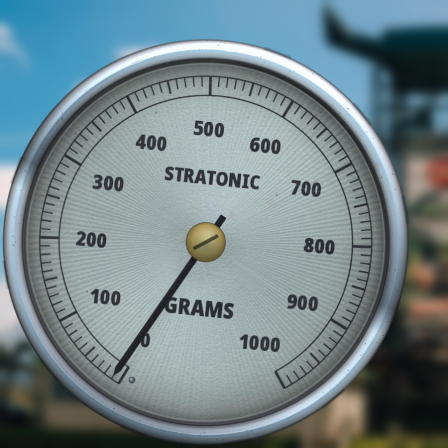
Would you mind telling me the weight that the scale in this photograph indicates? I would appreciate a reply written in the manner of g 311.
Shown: g 10
